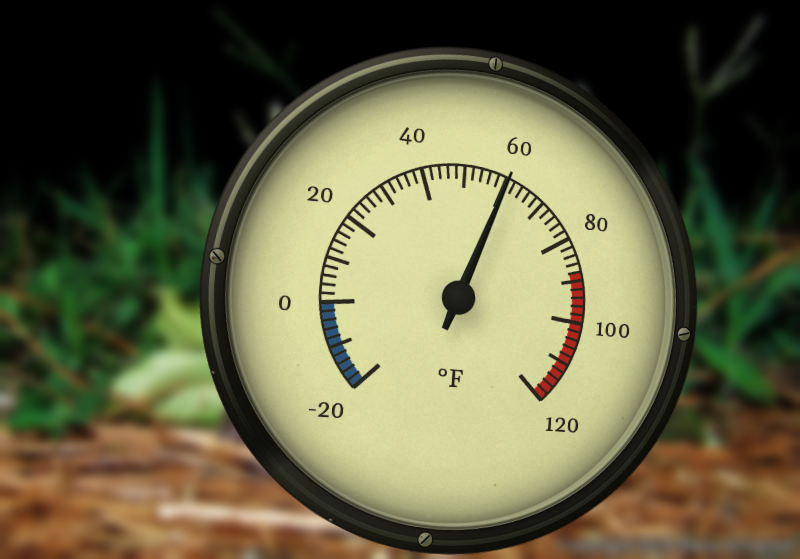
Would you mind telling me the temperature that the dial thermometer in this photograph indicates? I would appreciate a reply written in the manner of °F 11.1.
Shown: °F 60
